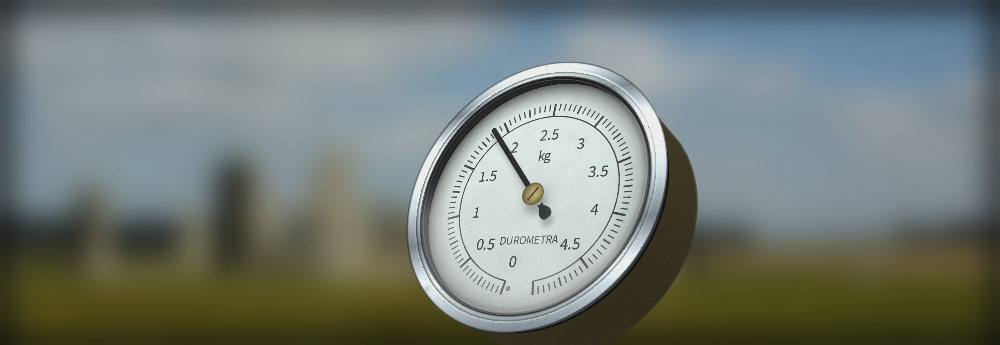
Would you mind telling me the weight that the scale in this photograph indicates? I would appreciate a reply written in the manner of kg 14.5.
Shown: kg 1.9
